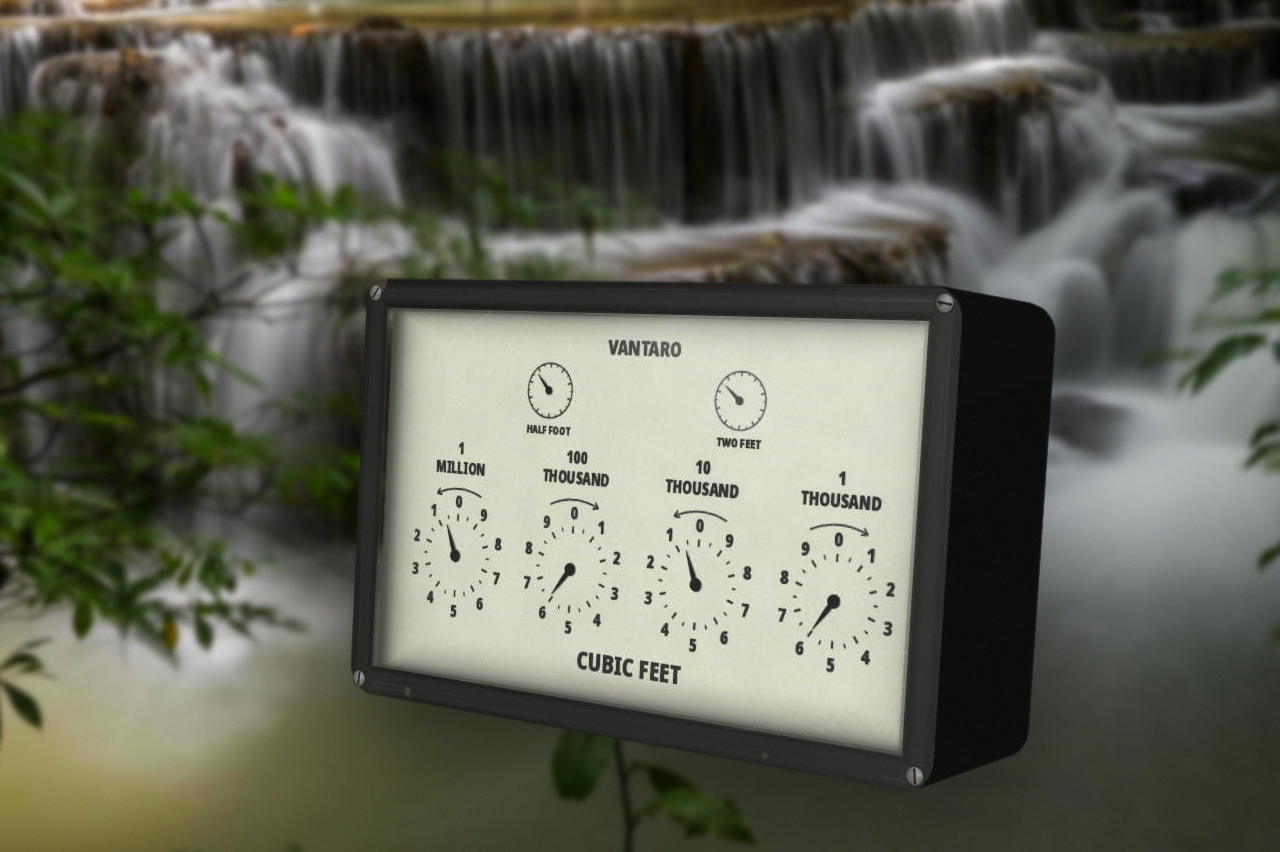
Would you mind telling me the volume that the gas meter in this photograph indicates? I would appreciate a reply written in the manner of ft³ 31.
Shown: ft³ 60600
